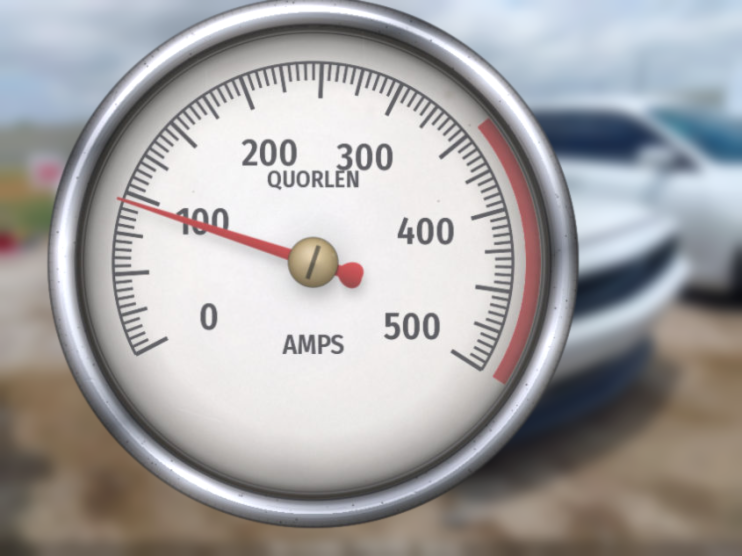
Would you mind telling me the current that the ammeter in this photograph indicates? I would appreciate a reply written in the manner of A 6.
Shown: A 95
